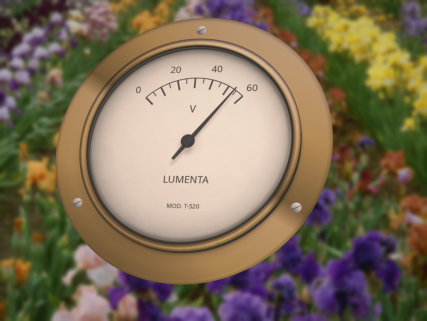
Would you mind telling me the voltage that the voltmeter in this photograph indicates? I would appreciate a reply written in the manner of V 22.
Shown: V 55
